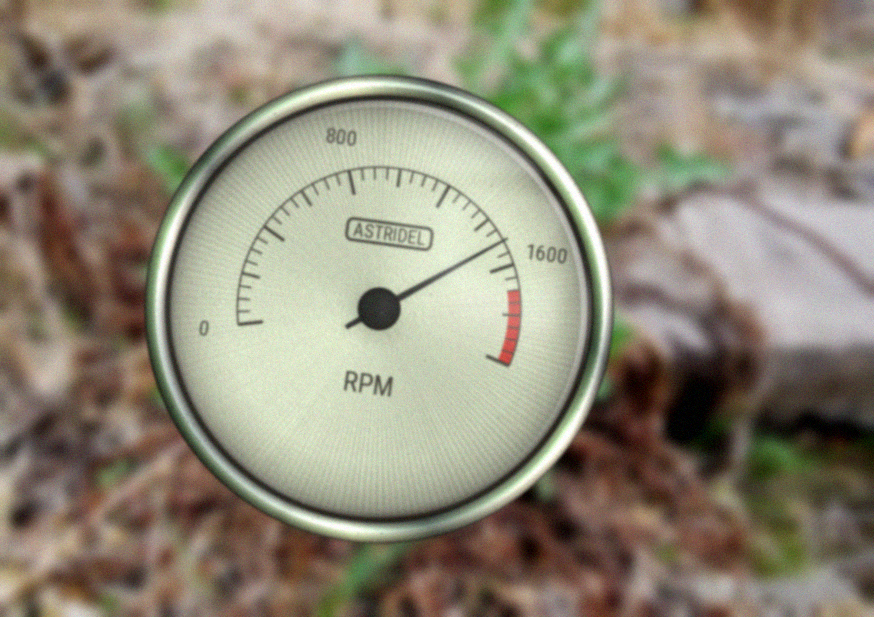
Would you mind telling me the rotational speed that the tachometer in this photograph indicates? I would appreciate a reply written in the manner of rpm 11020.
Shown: rpm 1500
